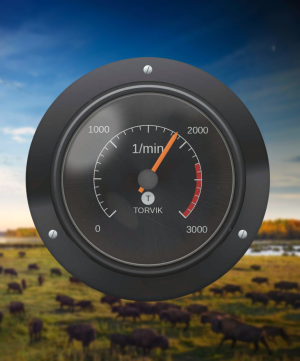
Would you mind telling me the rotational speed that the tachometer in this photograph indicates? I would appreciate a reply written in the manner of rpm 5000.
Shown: rpm 1850
